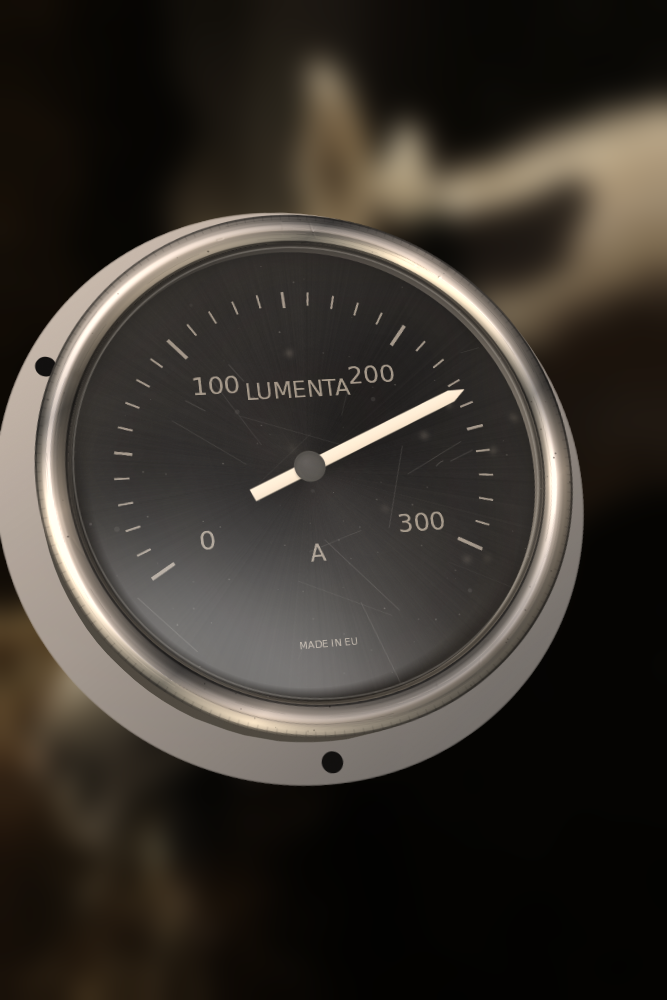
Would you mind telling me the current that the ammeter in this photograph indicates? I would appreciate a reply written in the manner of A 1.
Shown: A 235
